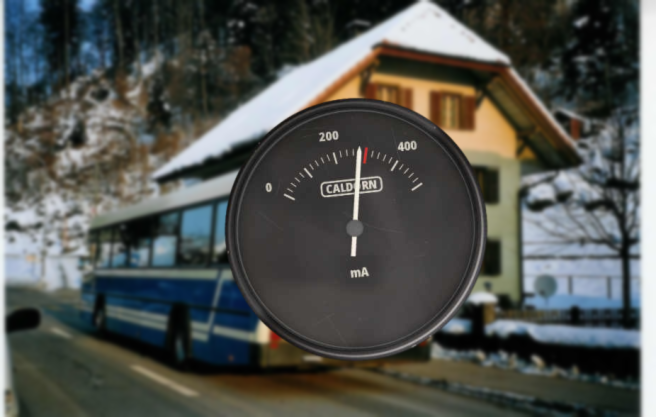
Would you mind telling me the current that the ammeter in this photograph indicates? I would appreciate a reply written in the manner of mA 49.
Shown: mA 280
